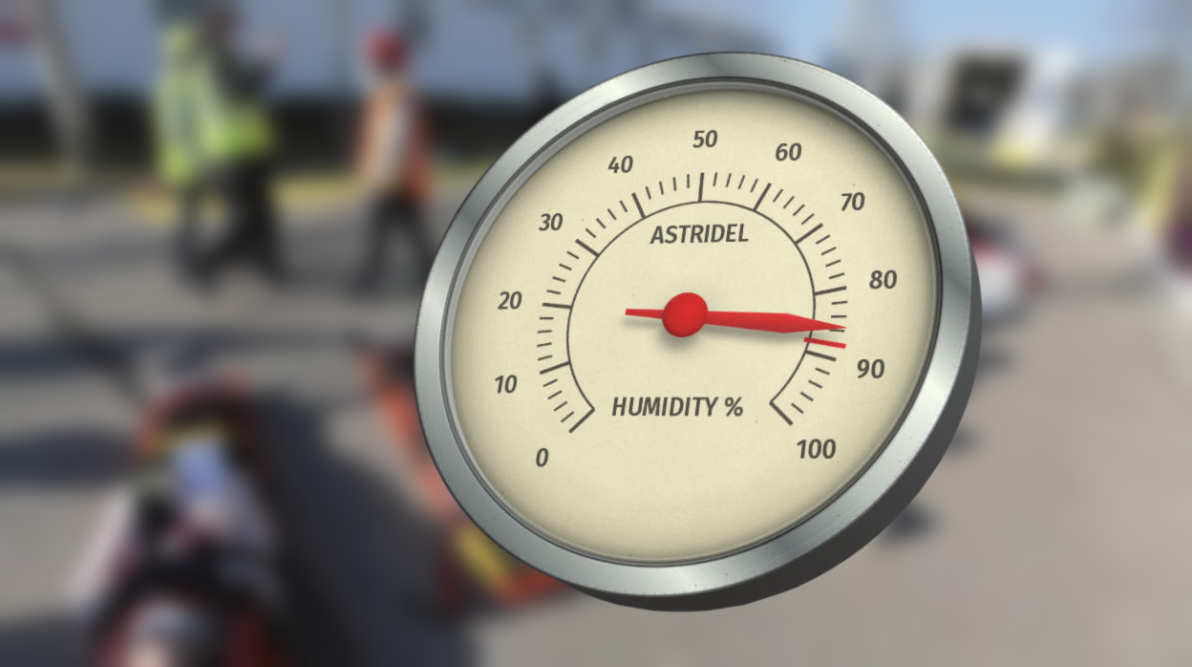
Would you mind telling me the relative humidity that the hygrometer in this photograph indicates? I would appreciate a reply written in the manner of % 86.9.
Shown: % 86
